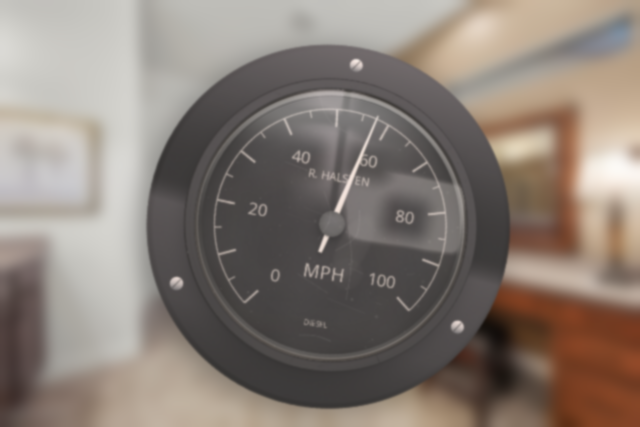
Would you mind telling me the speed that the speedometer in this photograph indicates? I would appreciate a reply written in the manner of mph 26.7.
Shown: mph 57.5
